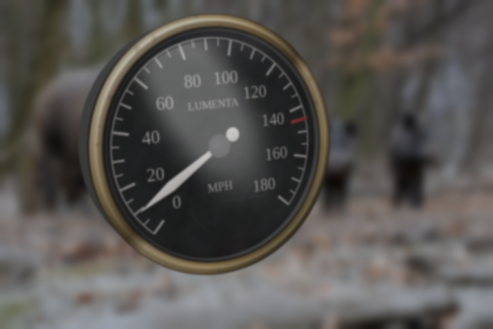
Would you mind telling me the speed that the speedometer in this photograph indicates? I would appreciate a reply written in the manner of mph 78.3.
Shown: mph 10
